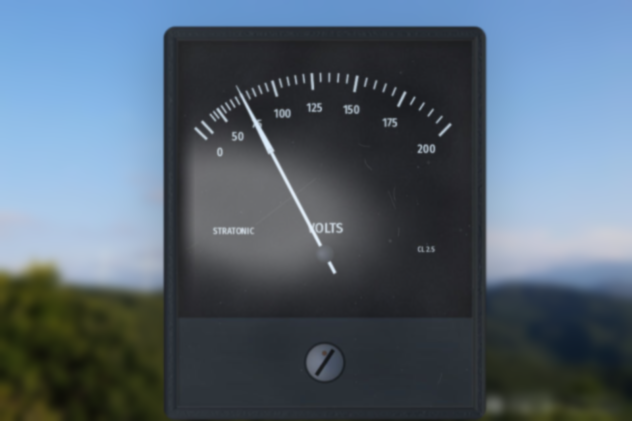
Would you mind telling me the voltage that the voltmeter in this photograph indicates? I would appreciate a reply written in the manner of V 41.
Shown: V 75
